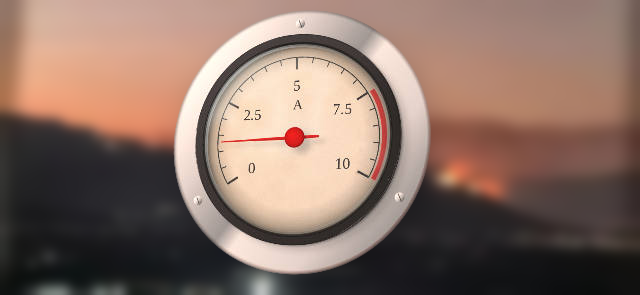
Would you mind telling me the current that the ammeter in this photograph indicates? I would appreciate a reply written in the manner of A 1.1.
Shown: A 1.25
